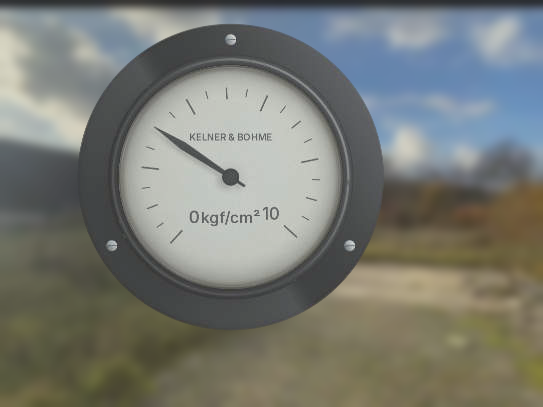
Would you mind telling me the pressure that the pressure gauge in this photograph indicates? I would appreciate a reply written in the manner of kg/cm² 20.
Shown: kg/cm² 3
